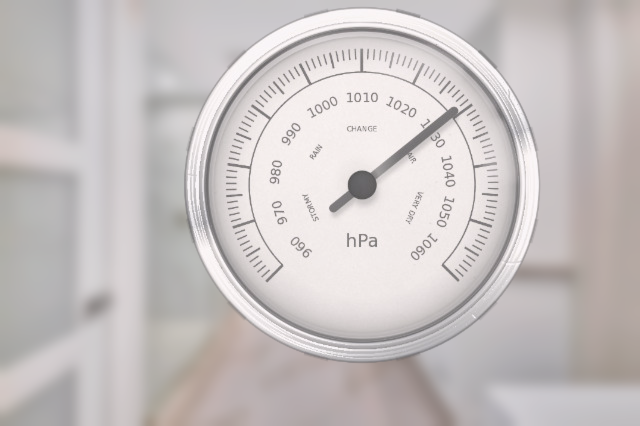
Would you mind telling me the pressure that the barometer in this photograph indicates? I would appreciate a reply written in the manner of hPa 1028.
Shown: hPa 1029
